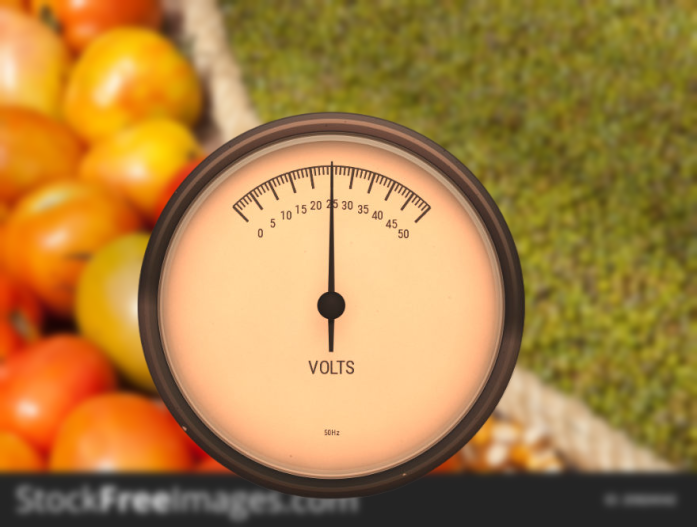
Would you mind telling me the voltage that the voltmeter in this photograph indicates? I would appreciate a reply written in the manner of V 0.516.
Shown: V 25
